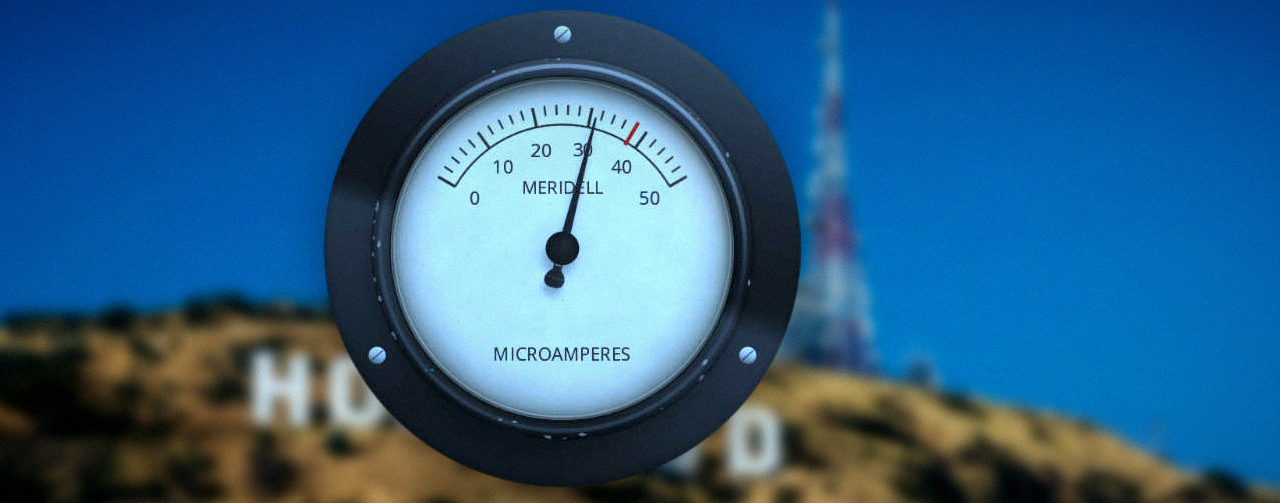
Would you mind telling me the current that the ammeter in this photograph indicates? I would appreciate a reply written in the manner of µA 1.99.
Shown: µA 31
